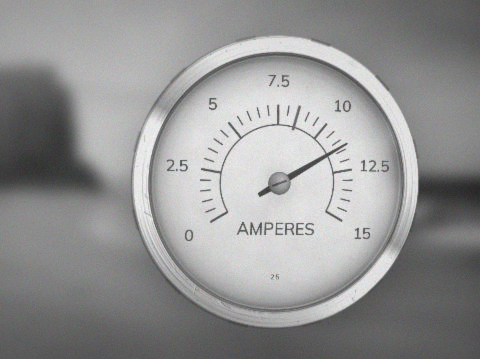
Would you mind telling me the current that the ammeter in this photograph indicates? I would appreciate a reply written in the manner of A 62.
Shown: A 11.25
